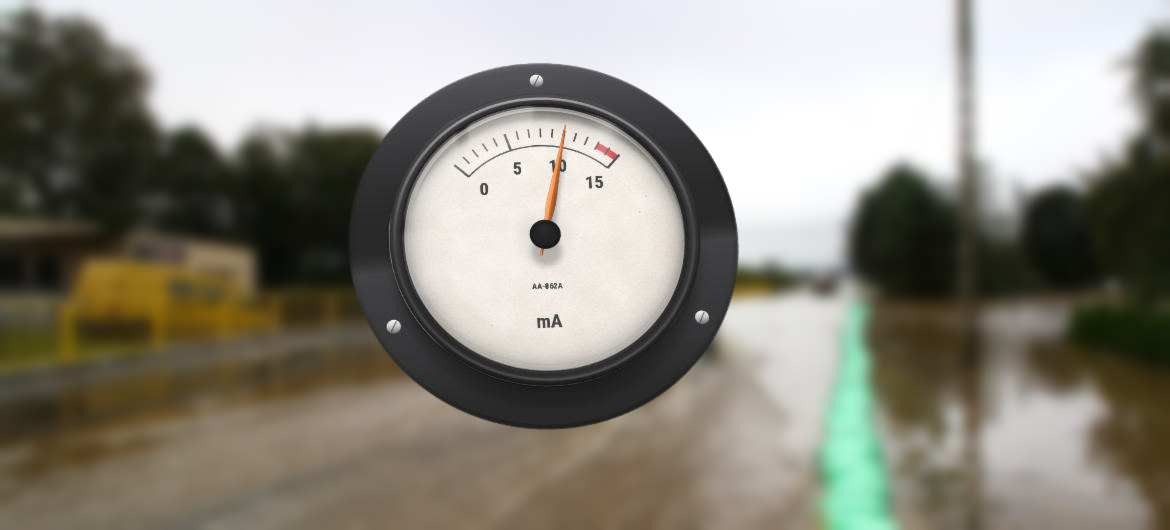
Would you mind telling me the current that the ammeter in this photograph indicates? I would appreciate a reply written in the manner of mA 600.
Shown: mA 10
